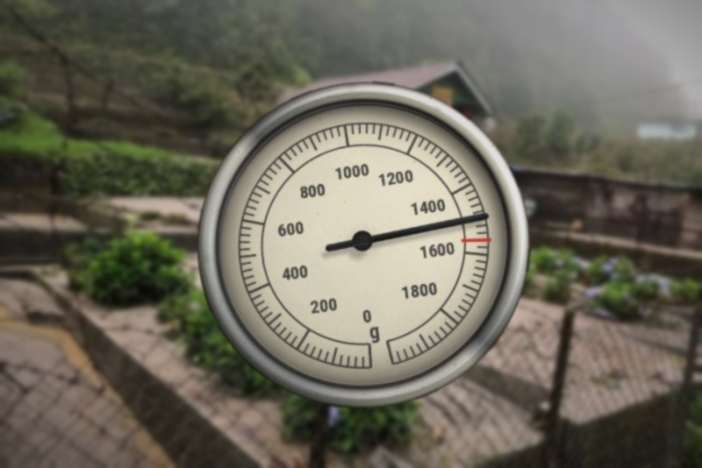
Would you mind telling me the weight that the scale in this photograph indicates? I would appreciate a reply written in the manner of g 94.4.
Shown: g 1500
